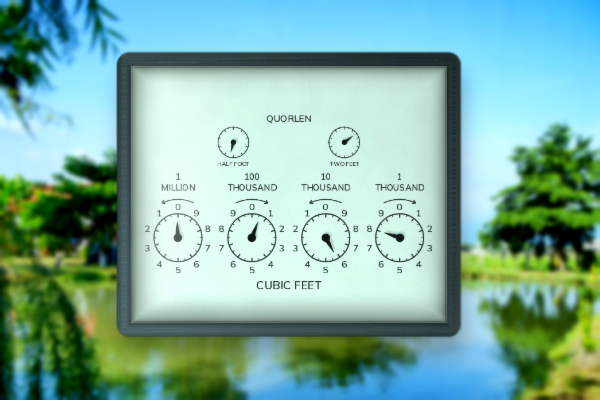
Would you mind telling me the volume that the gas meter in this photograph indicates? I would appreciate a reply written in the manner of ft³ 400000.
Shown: ft³ 5800
